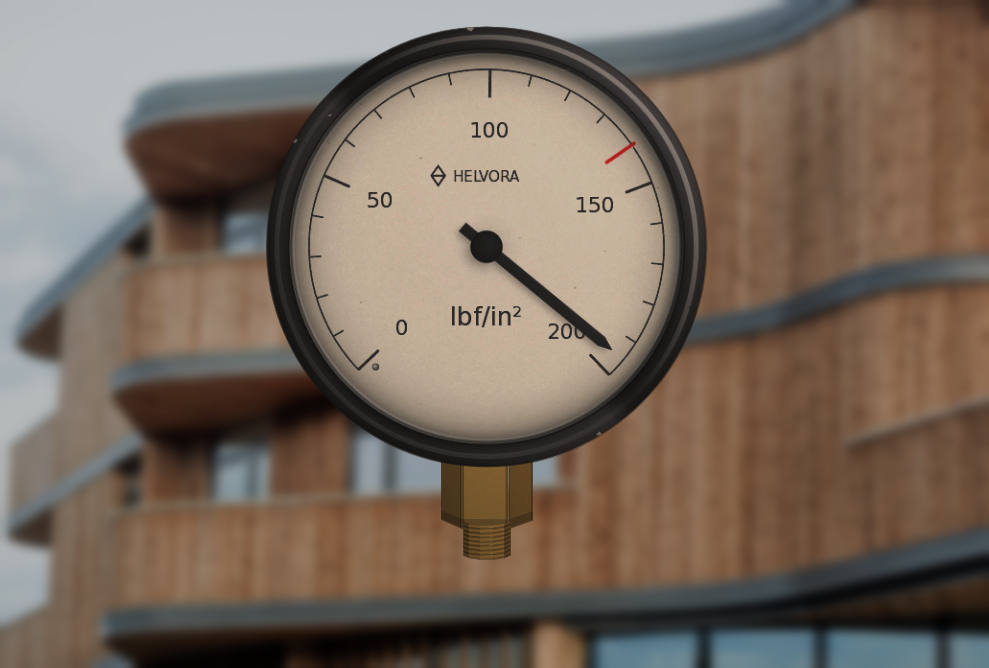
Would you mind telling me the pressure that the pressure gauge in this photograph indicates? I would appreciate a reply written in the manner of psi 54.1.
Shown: psi 195
